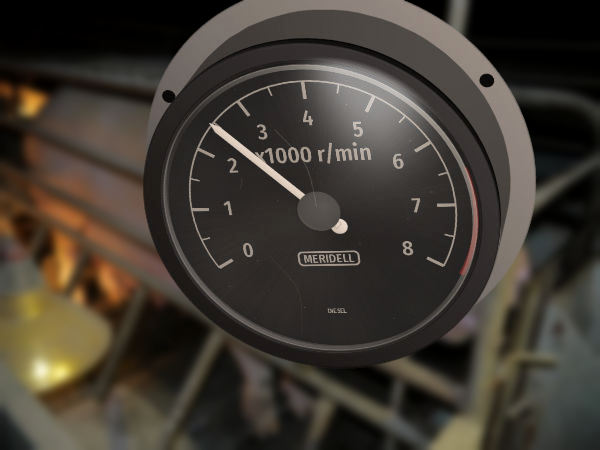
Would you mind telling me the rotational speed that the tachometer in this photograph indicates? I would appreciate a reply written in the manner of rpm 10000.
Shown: rpm 2500
